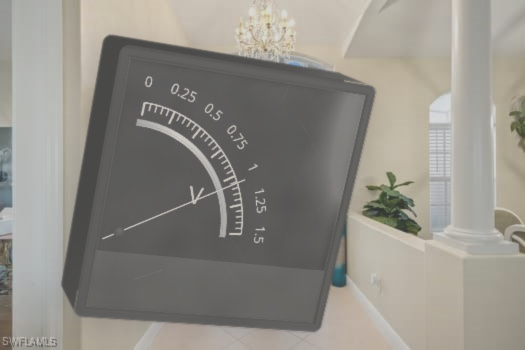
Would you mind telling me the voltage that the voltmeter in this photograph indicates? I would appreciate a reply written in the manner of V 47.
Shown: V 1.05
